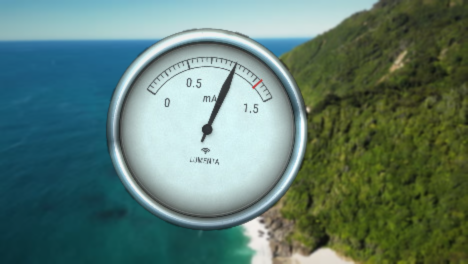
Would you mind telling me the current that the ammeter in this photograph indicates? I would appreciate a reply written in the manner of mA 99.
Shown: mA 1
